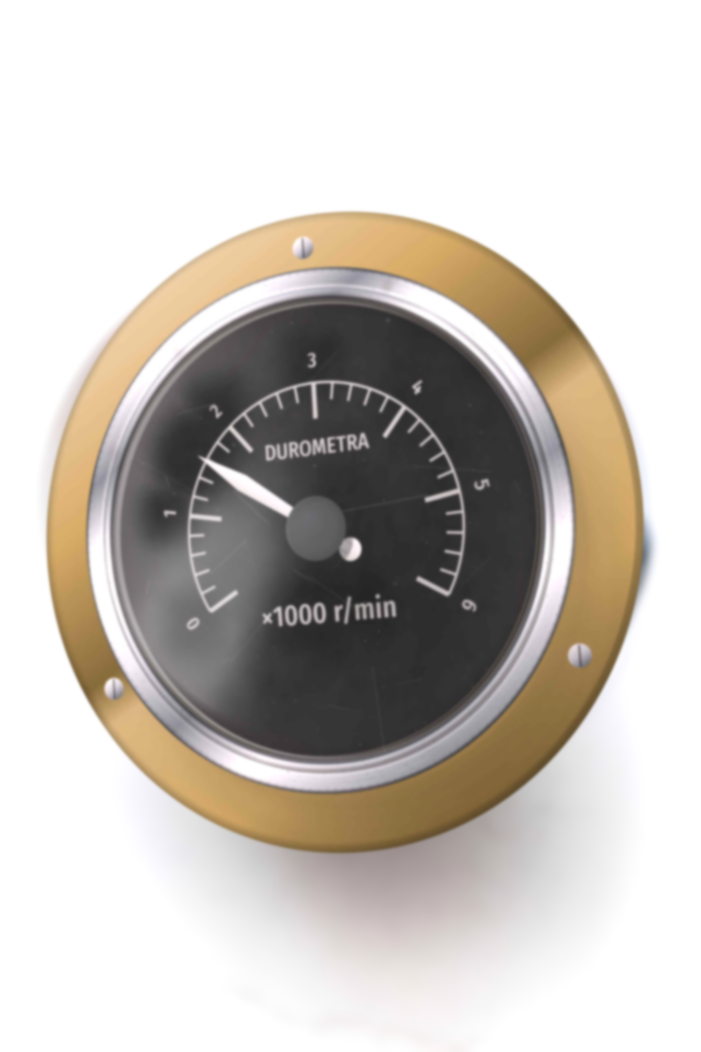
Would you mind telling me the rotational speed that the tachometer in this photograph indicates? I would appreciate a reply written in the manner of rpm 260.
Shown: rpm 1600
